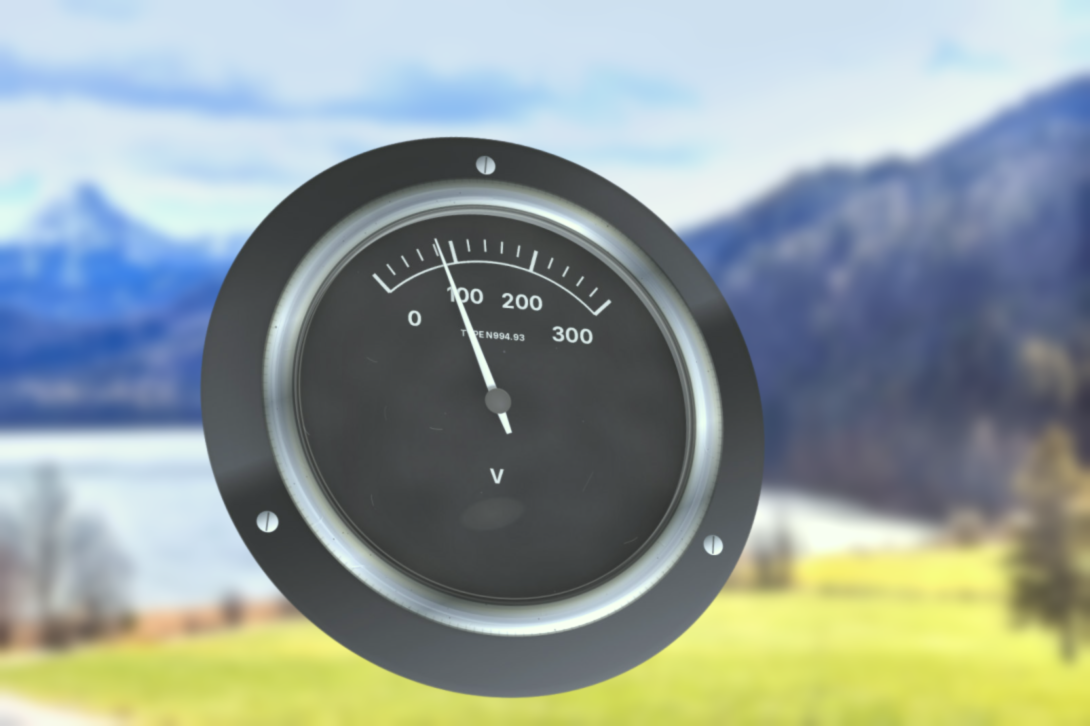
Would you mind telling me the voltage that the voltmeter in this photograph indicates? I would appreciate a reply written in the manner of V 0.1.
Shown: V 80
